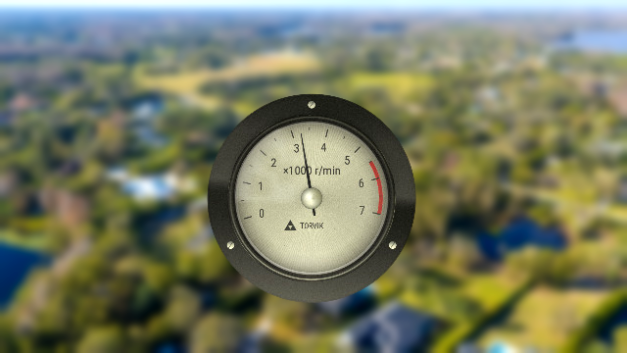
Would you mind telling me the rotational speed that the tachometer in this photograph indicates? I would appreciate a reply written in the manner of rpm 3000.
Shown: rpm 3250
